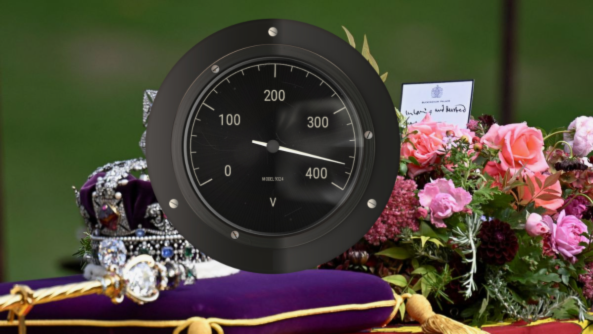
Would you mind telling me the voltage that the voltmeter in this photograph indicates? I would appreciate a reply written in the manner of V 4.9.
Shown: V 370
